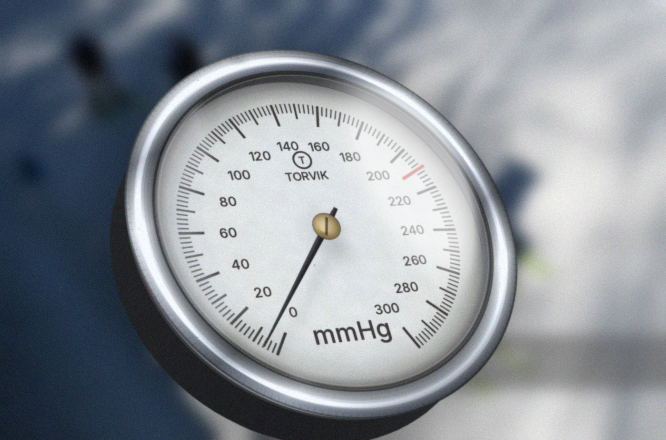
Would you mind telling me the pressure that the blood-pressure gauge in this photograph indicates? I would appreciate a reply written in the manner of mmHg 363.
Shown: mmHg 6
